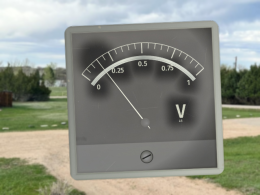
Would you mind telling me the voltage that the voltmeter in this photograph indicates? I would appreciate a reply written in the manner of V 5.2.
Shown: V 0.15
